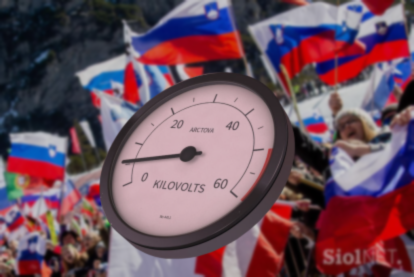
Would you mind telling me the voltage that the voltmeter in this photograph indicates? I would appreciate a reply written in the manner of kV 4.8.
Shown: kV 5
